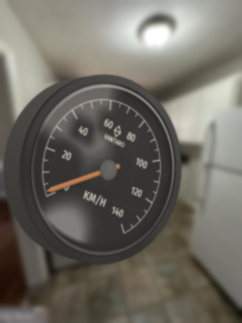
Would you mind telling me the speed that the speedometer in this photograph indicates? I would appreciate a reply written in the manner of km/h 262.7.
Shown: km/h 2.5
